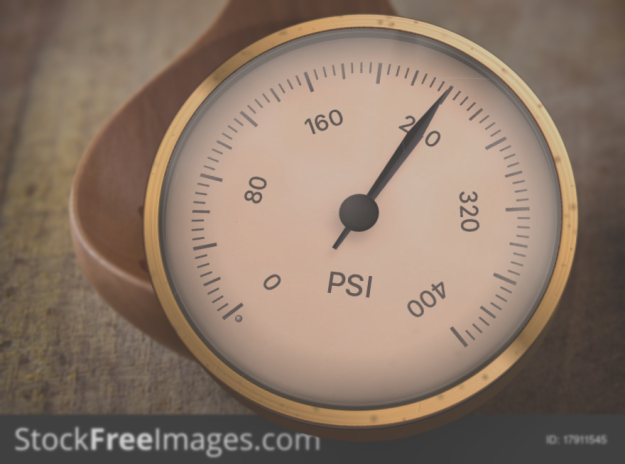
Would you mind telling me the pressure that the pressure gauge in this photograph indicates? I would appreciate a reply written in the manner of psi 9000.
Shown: psi 240
